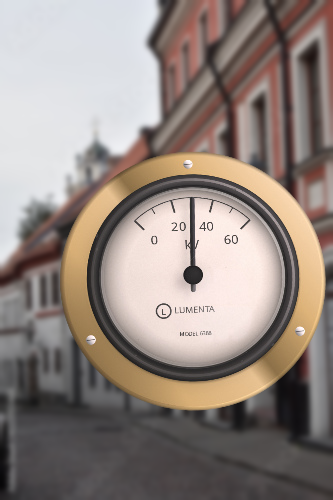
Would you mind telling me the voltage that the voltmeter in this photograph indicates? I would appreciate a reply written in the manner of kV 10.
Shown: kV 30
